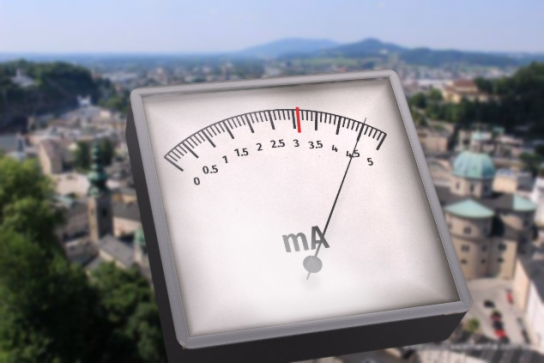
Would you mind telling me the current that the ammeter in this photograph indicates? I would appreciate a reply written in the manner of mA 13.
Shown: mA 4.5
